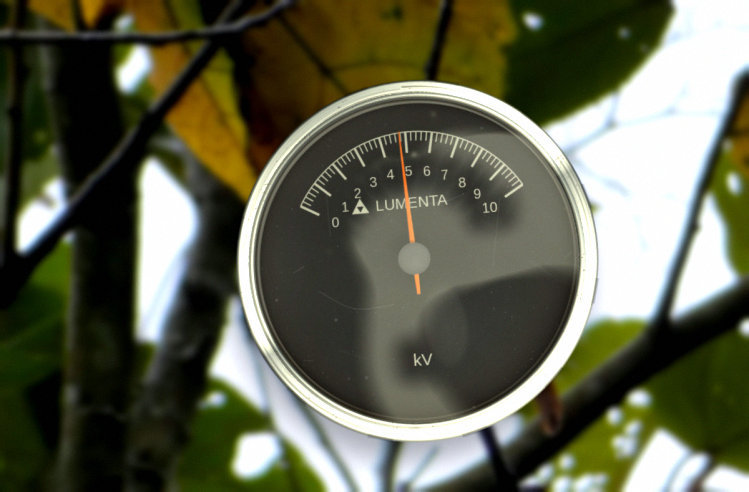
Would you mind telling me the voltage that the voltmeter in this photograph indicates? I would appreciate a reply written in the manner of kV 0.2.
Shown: kV 4.8
